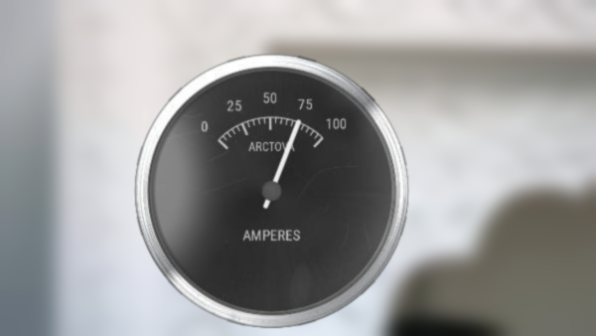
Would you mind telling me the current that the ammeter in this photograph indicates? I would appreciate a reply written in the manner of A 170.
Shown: A 75
